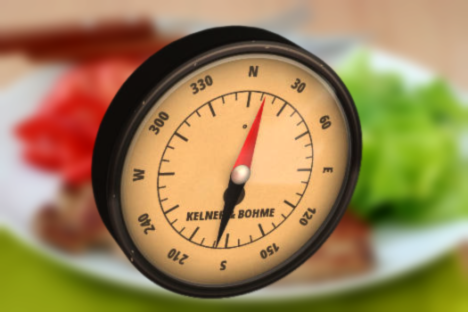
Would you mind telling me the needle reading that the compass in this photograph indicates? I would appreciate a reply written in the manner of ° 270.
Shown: ° 10
